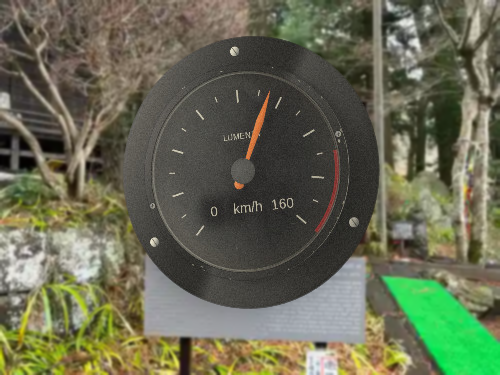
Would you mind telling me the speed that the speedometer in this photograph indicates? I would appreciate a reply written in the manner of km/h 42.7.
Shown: km/h 95
